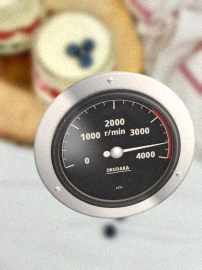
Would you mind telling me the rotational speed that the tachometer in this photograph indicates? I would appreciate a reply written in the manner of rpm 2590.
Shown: rpm 3600
